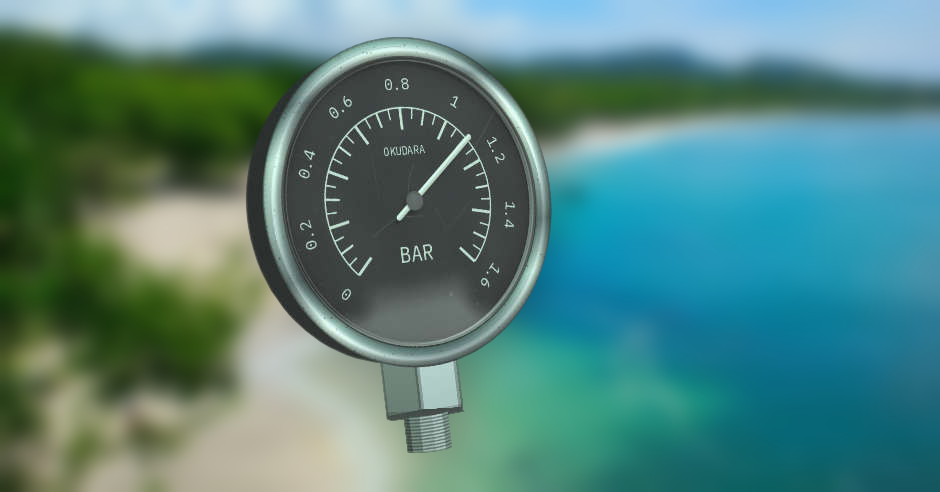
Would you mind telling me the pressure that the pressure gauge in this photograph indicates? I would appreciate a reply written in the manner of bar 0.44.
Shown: bar 1.1
